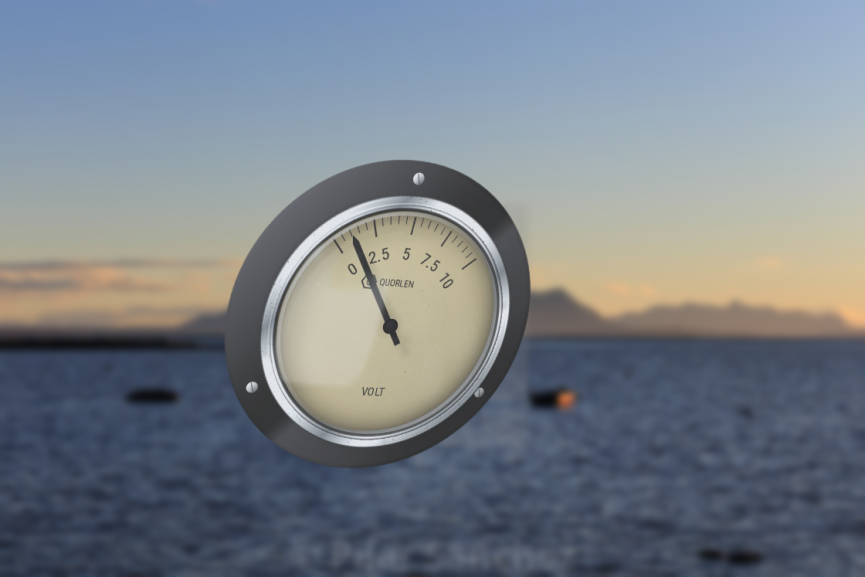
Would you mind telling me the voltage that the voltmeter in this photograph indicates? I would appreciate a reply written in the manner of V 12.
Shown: V 1
